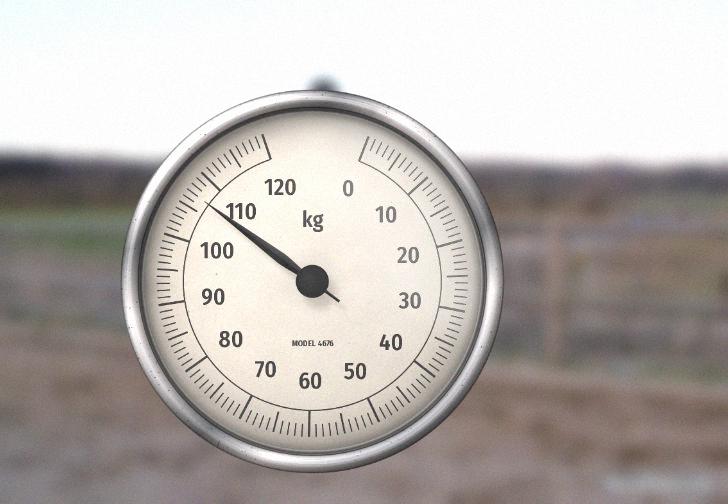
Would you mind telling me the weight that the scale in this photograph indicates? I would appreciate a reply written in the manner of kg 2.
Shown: kg 107
